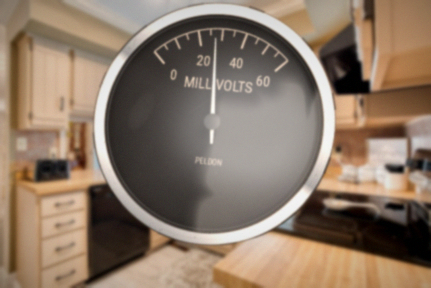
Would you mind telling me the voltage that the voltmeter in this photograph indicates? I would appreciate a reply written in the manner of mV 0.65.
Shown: mV 27.5
